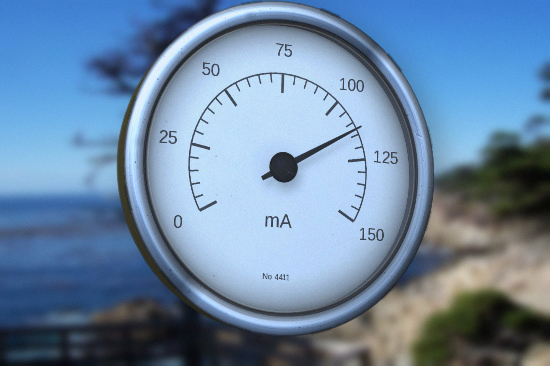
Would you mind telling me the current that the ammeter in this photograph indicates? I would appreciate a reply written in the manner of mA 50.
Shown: mA 112.5
